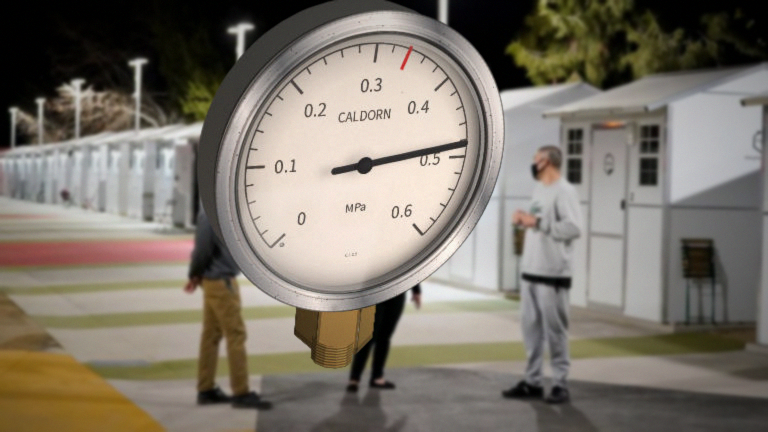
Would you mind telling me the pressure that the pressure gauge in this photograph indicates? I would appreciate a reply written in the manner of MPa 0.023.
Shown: MPa 0.48
